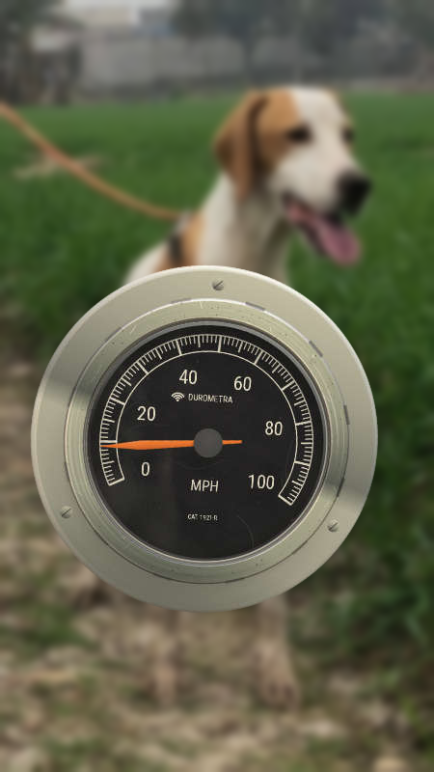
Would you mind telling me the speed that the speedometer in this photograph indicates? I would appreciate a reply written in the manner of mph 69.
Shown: mph 9
